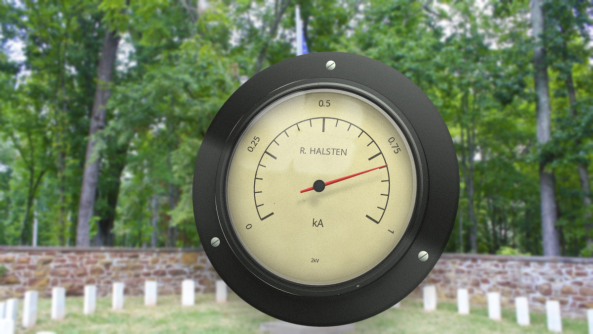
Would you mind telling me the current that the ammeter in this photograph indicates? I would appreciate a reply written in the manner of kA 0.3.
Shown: kA 0.8
